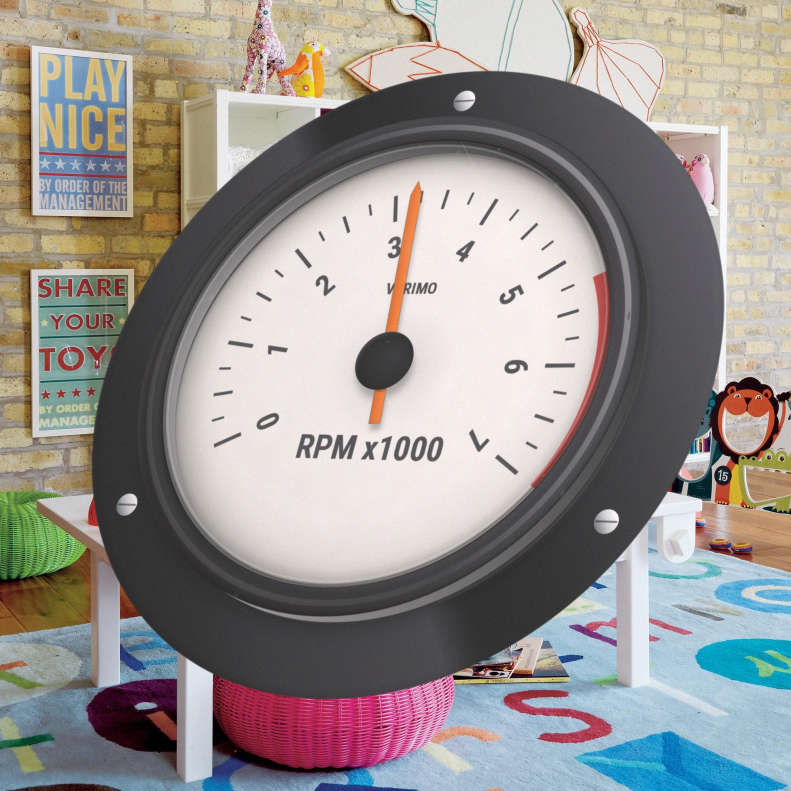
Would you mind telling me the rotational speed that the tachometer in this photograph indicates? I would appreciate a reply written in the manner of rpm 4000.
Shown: rpm 3250
